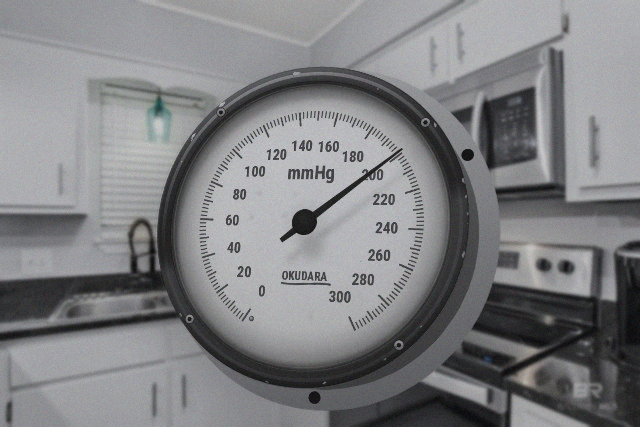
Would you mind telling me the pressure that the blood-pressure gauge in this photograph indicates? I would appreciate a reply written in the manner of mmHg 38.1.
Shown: mmHg 200
